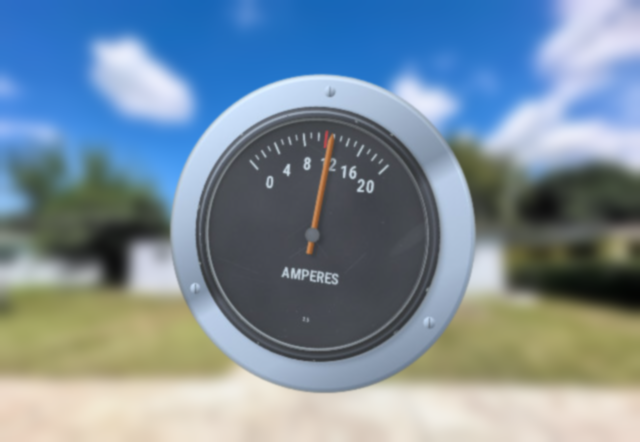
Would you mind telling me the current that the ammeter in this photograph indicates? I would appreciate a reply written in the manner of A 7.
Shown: A 12
